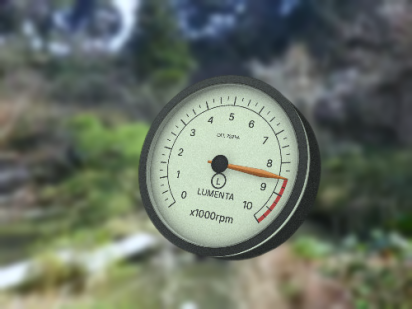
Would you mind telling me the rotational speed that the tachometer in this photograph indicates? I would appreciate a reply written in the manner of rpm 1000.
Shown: rpm 8500
